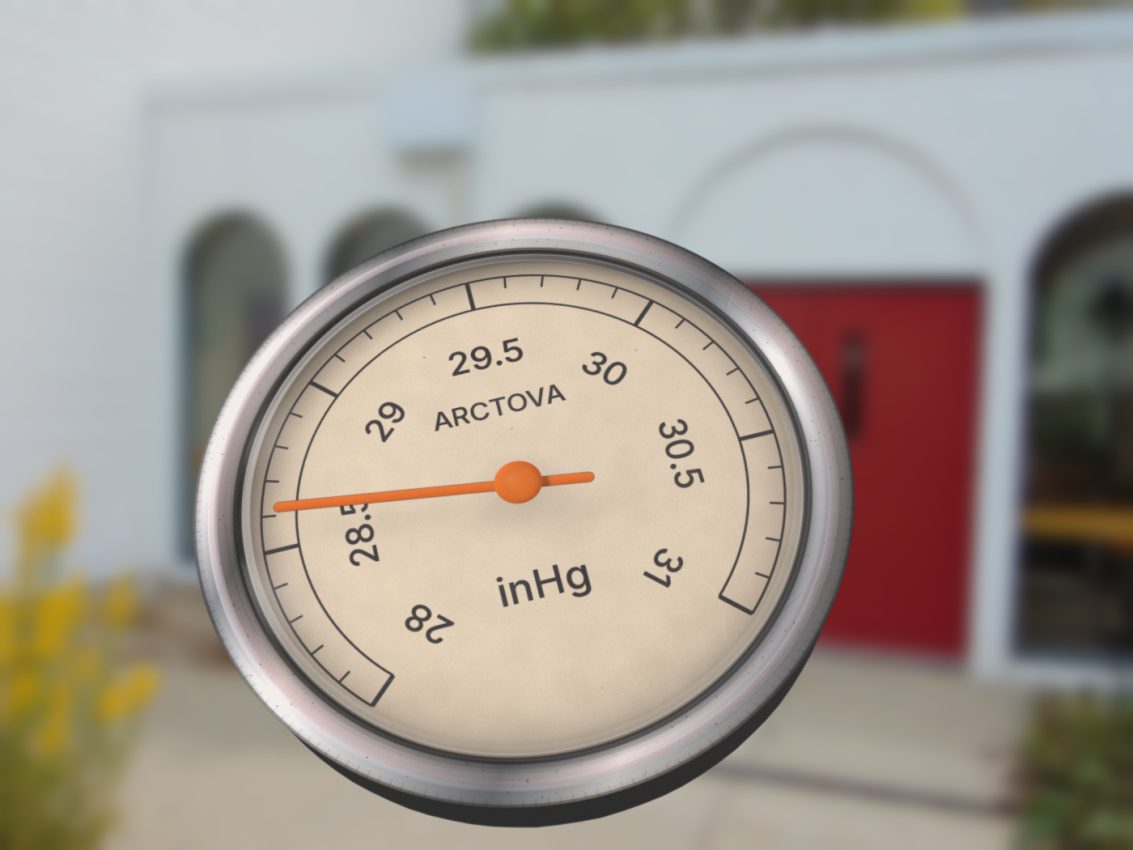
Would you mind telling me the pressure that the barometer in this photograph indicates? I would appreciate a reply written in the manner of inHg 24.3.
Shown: inHg 28.6
